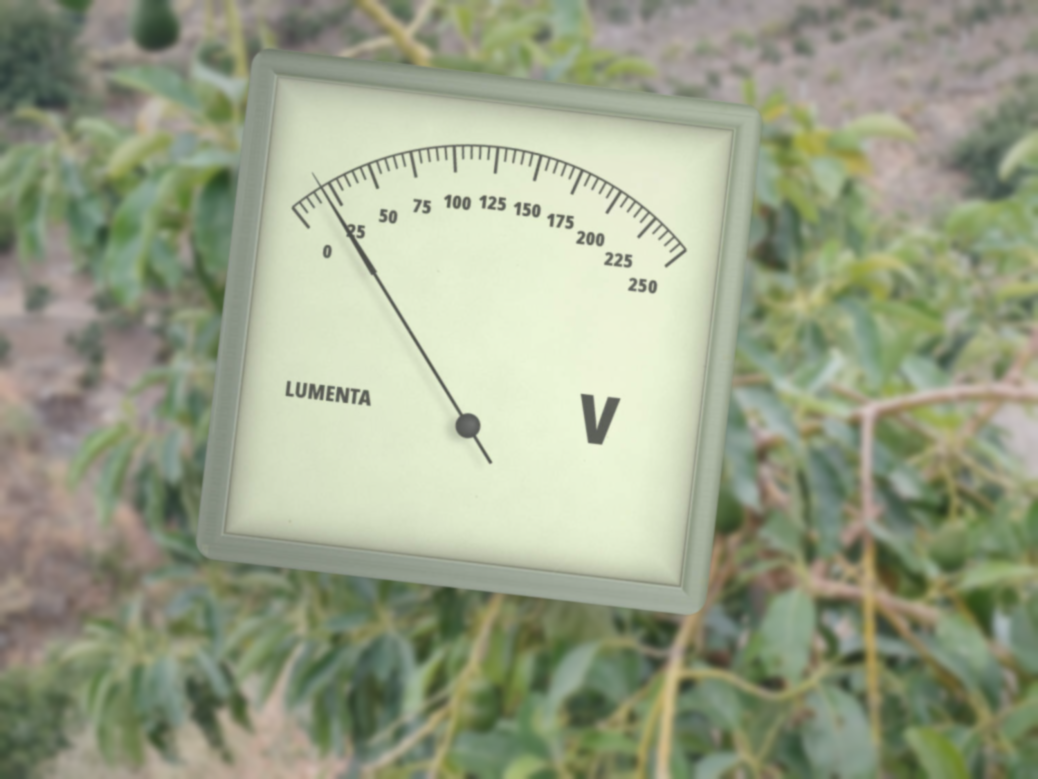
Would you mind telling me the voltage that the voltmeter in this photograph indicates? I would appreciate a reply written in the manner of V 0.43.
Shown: V 20
